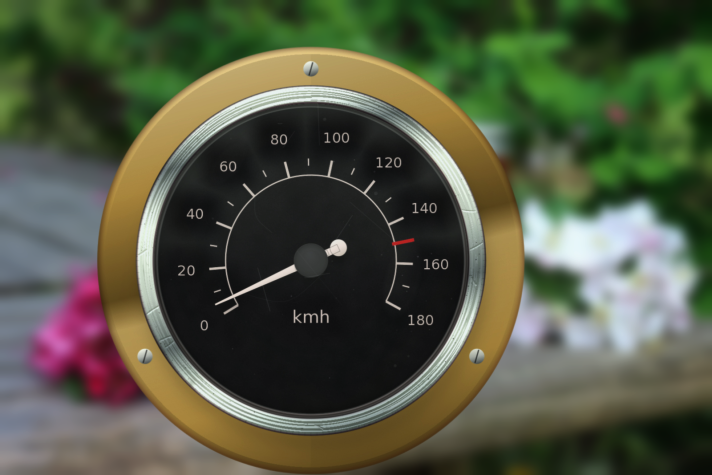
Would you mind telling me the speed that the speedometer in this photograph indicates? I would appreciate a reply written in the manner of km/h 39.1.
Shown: km/h 5
